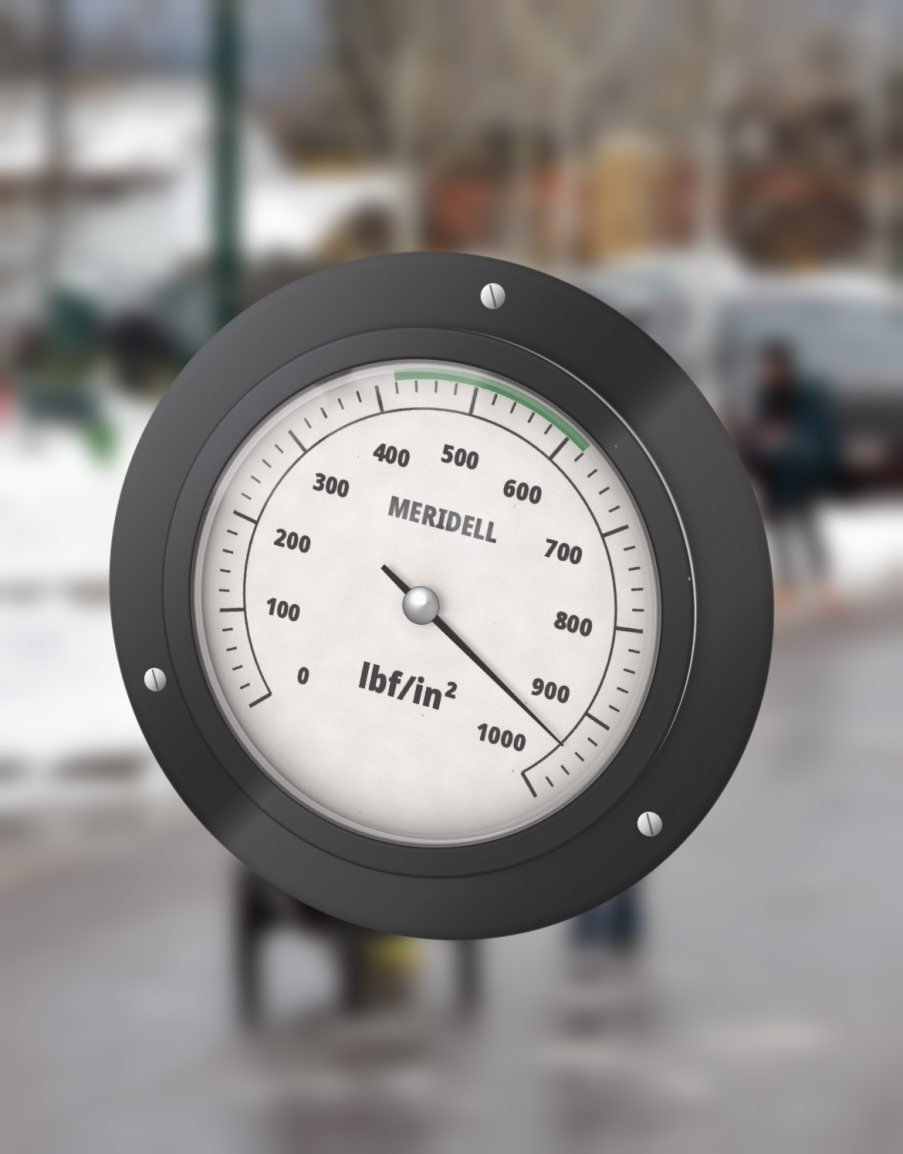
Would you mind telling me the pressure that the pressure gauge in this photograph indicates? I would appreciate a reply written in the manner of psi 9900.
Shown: psi 940
